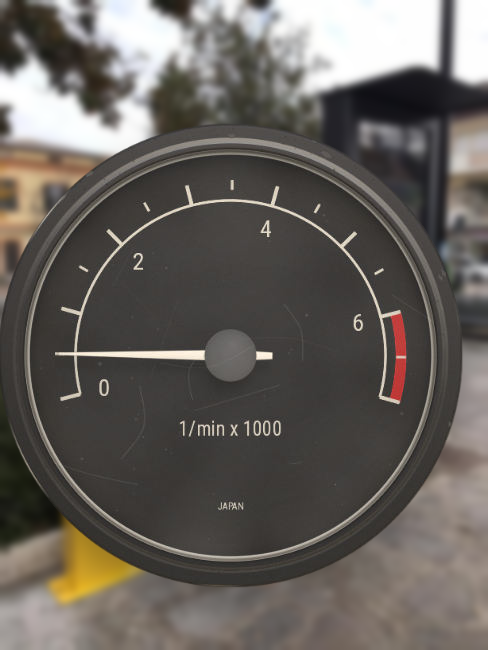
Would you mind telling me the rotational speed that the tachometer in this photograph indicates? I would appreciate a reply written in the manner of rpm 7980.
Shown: rpm 500
